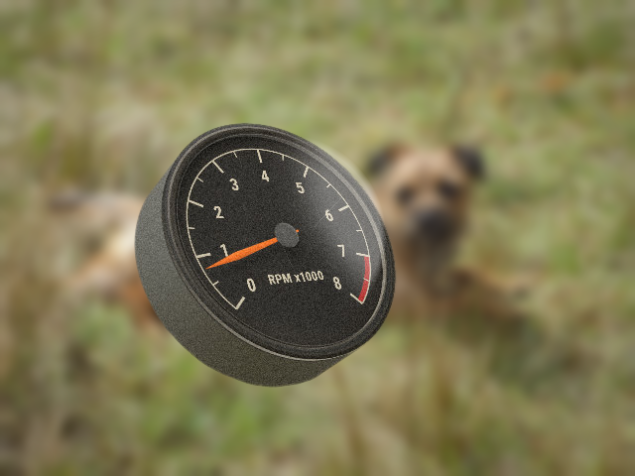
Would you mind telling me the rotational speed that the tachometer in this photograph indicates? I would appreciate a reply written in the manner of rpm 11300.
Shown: rpm 750
